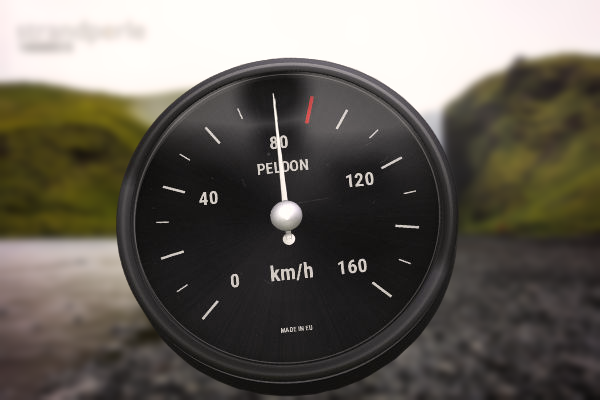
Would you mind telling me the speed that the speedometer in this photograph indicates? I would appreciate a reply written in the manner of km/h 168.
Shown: km/h 80
